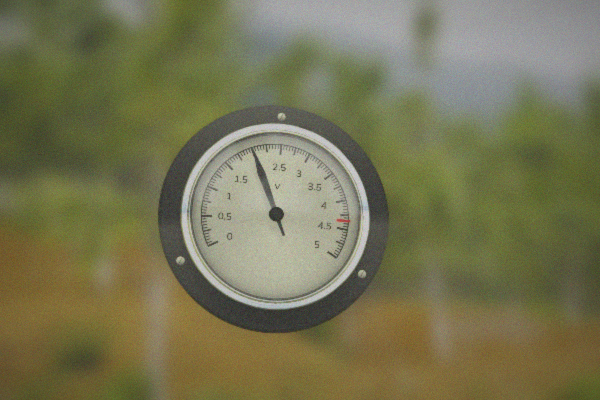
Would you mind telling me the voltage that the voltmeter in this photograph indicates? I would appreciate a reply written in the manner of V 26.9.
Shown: V 2
